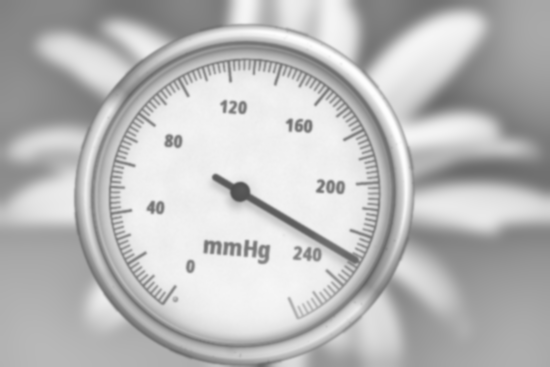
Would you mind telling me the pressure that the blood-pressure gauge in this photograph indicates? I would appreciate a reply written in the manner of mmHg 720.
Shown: mmHg 230
